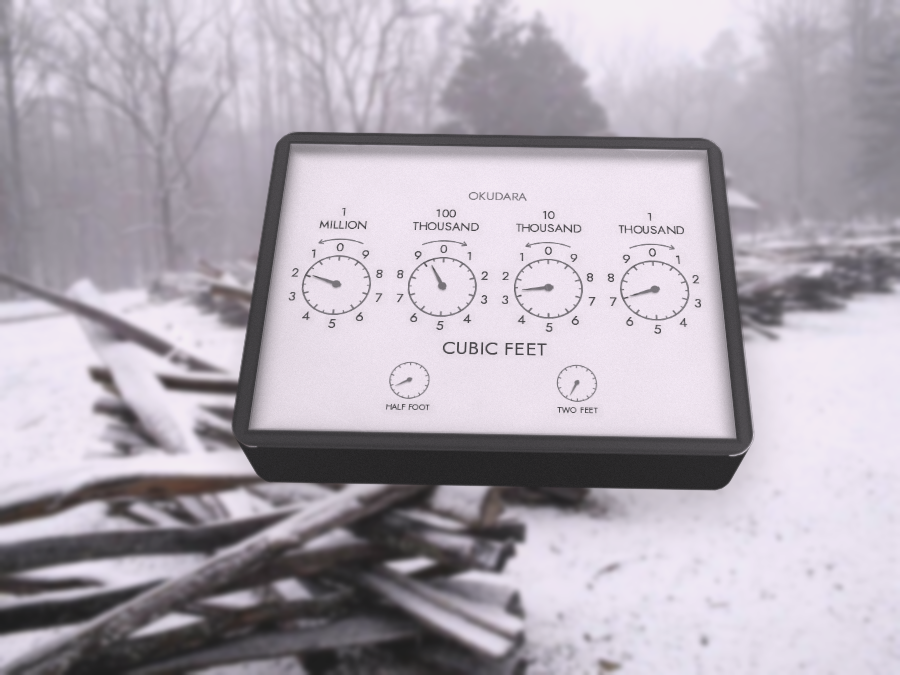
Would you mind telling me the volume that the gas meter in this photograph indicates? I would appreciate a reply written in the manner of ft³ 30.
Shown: ft³ 192700
